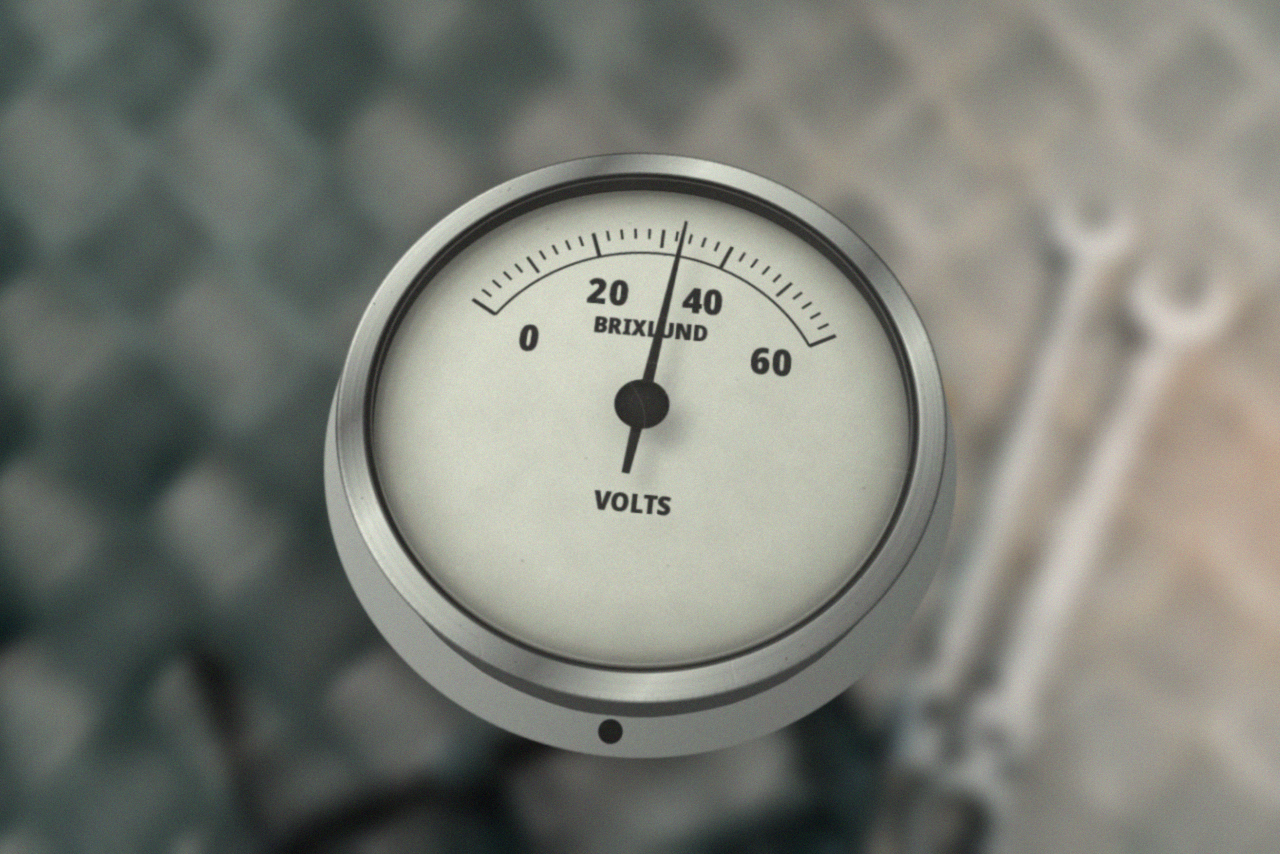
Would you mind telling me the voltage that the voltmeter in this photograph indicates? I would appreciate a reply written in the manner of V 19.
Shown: V 33
